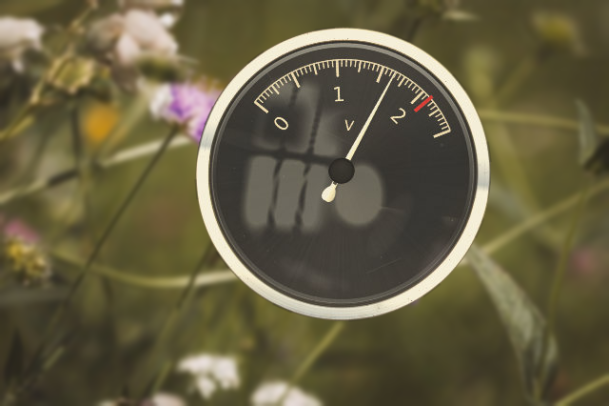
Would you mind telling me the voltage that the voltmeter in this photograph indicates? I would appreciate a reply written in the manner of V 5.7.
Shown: V 1.65
